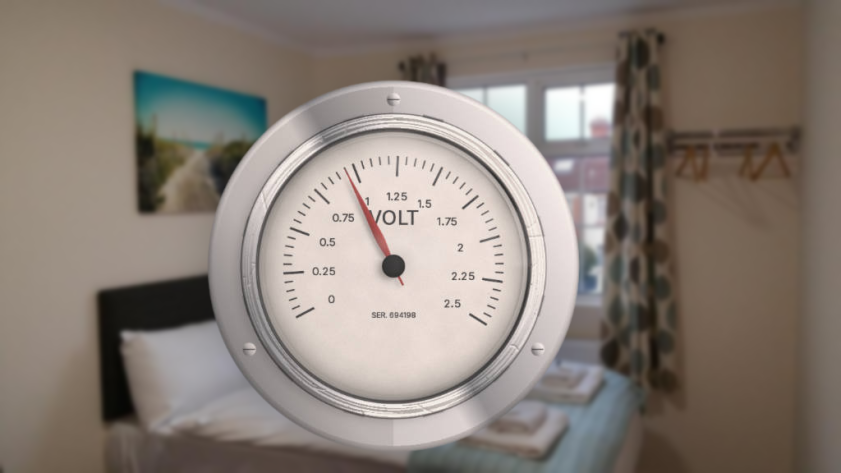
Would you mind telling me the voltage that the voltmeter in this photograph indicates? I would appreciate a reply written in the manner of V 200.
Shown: V 0.95
